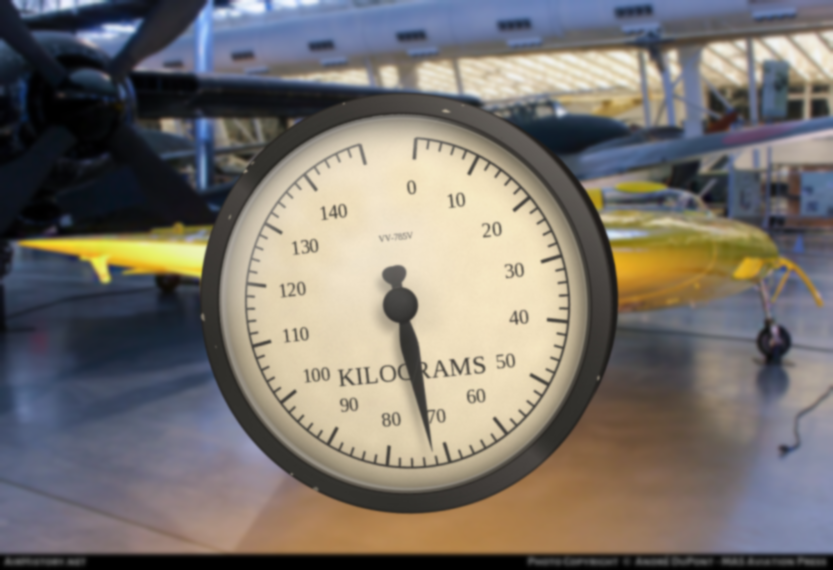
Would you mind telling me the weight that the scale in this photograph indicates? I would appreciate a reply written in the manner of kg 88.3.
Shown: kg 72
